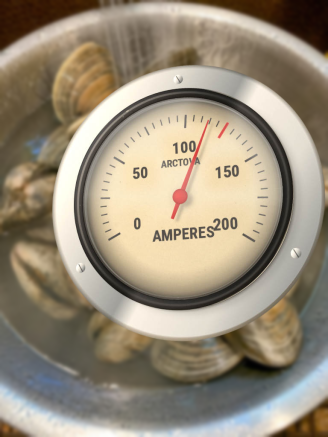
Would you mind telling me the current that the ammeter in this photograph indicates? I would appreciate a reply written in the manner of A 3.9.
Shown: A 115
